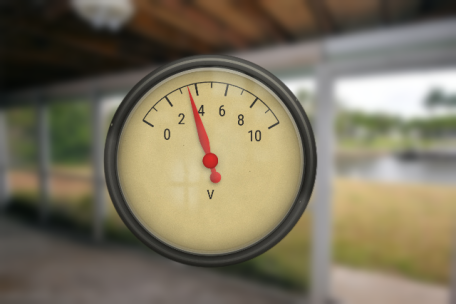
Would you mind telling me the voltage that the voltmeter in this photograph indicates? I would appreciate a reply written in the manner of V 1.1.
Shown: V 3.5
